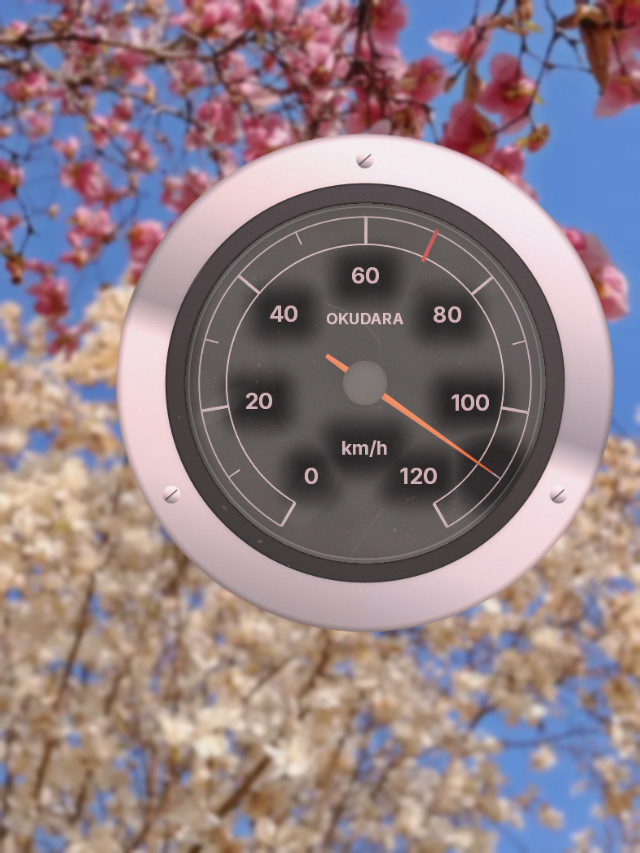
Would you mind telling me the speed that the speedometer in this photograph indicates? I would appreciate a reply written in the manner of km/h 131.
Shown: km/h 110
